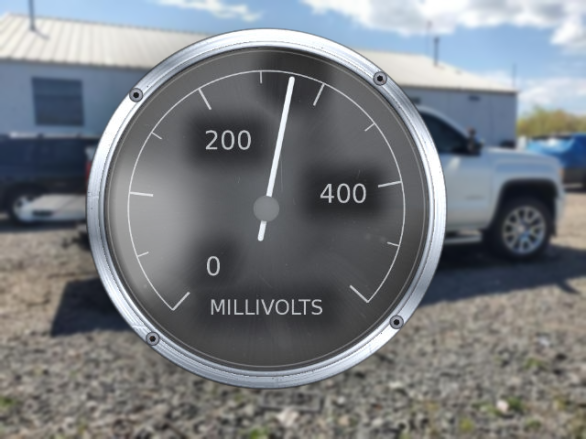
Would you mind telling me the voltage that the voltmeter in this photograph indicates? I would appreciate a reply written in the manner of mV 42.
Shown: mV 275
